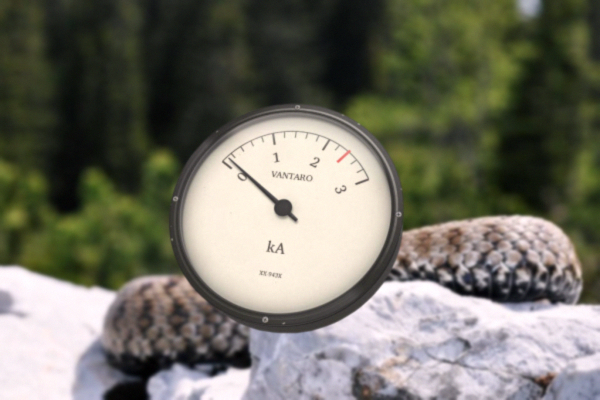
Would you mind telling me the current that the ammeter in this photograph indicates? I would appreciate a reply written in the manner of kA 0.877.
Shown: kA 0.1
